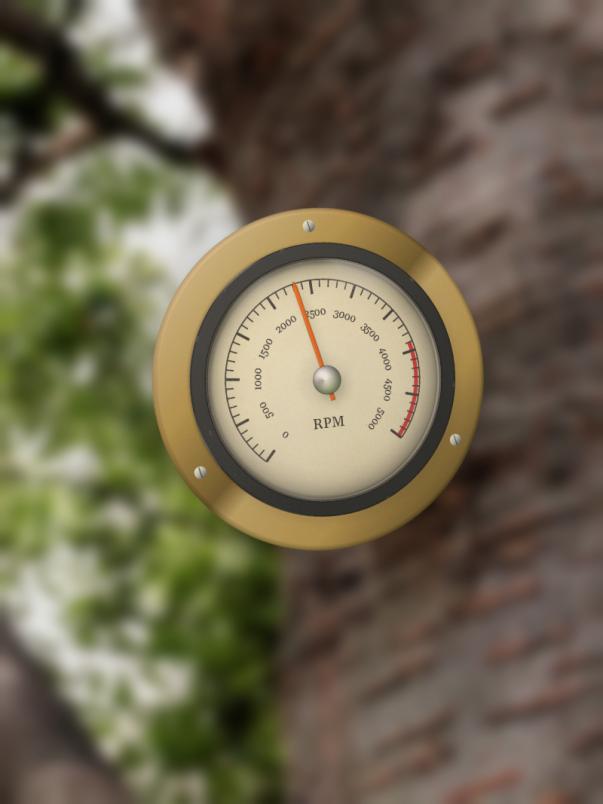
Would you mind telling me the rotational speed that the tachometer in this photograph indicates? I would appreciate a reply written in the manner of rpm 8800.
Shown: rpm 2300
